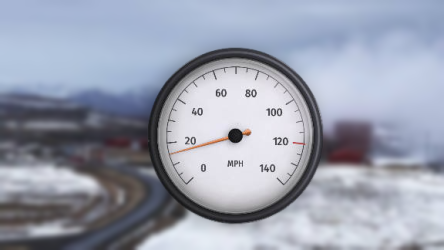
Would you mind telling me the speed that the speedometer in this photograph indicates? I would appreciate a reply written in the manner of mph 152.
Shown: mph 15
